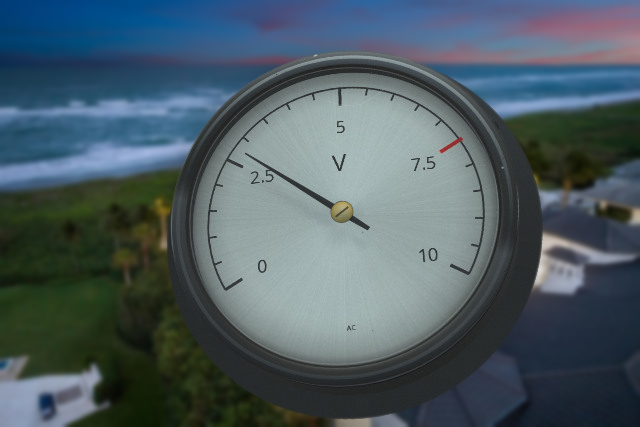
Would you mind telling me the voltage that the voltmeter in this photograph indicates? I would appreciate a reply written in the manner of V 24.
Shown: V 2.75
